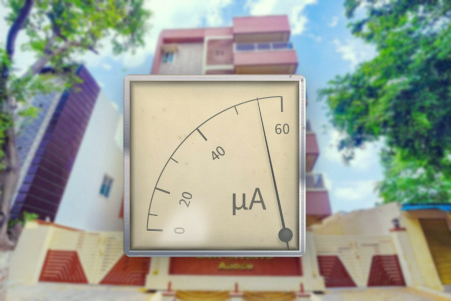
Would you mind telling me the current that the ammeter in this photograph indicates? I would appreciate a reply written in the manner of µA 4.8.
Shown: µA 55
